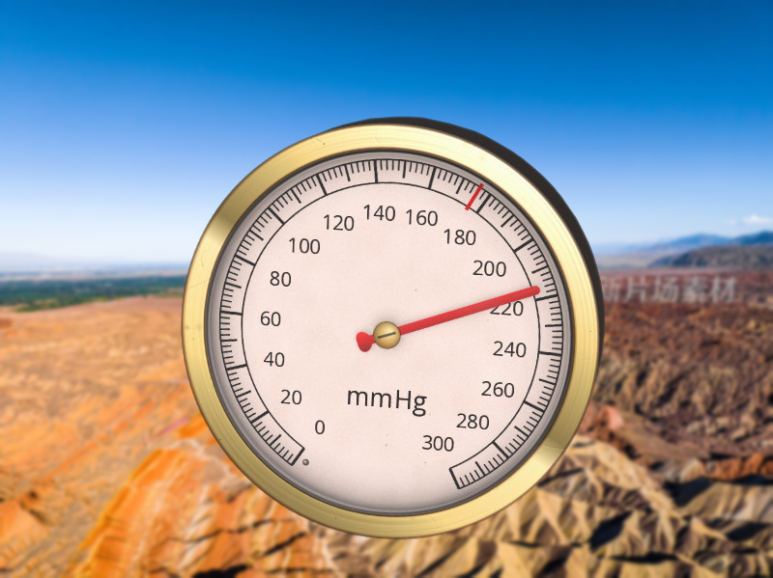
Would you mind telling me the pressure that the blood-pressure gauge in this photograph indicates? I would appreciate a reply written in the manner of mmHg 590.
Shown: mmHg 216
